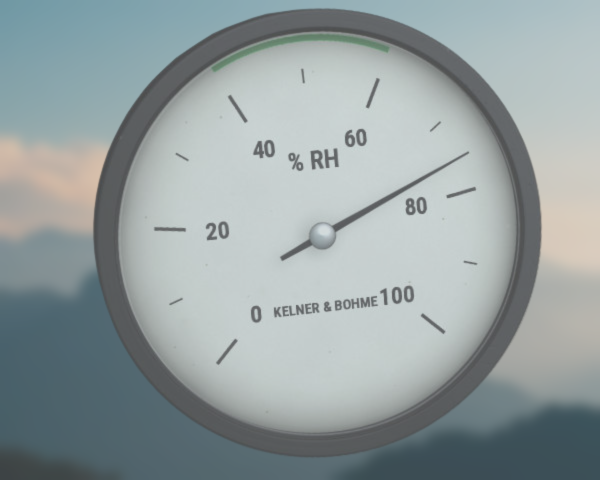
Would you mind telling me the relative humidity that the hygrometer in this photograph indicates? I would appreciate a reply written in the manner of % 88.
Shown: % 75
